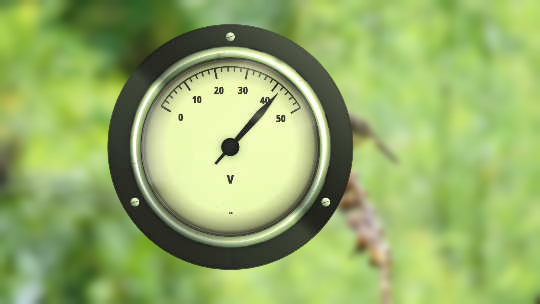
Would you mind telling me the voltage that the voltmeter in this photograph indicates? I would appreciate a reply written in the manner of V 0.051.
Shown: V 42
